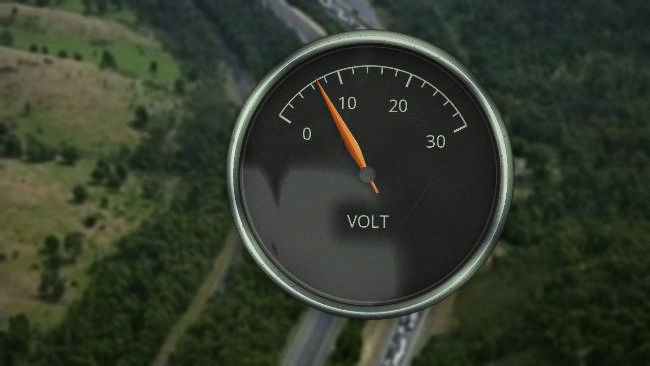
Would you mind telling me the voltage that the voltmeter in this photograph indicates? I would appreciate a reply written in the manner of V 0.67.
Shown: V 7
